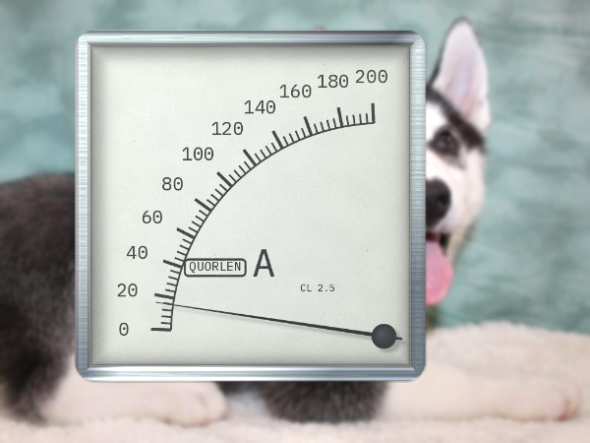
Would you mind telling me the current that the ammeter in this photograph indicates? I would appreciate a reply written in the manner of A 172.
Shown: A 16
